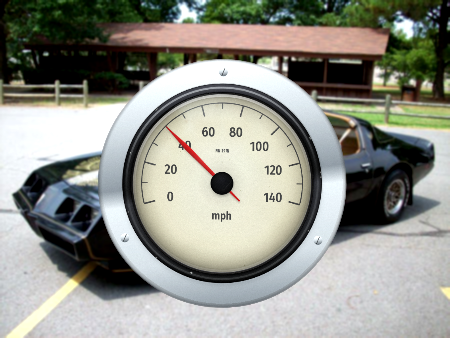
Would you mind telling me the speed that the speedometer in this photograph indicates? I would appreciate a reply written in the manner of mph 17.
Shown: mph 40
